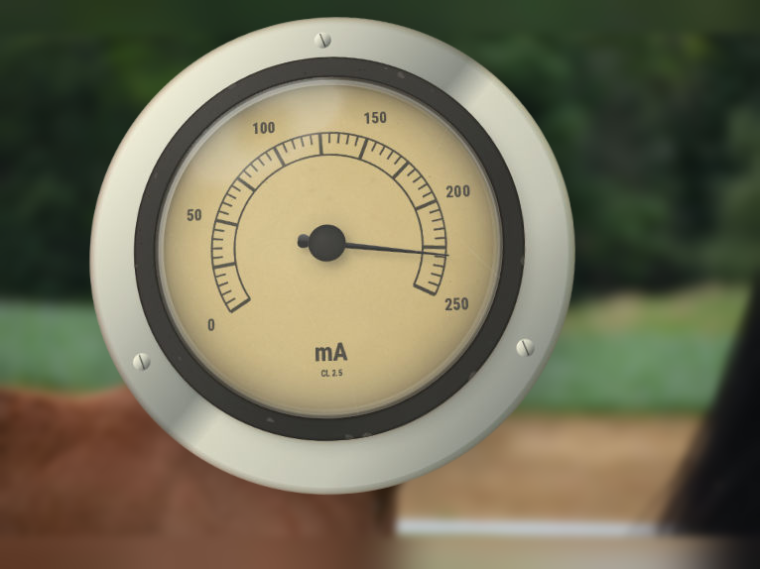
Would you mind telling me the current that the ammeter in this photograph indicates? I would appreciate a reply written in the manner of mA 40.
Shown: mA 230
